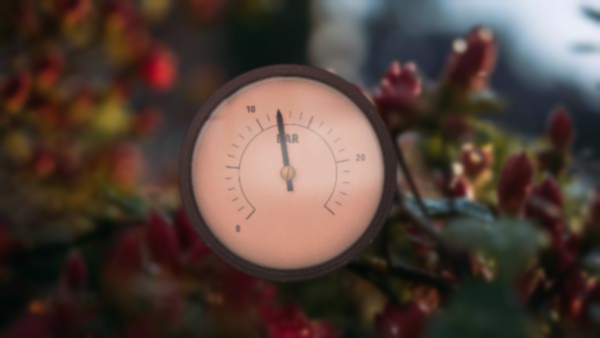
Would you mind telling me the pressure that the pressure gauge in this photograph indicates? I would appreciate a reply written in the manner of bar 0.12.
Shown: bar 12
